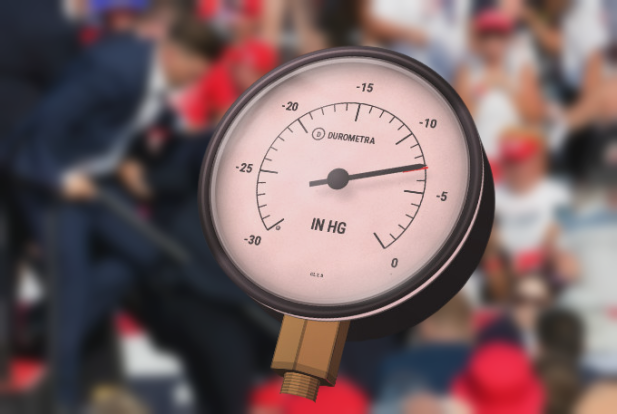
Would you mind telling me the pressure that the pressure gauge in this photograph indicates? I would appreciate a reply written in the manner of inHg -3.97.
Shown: inHg -7
